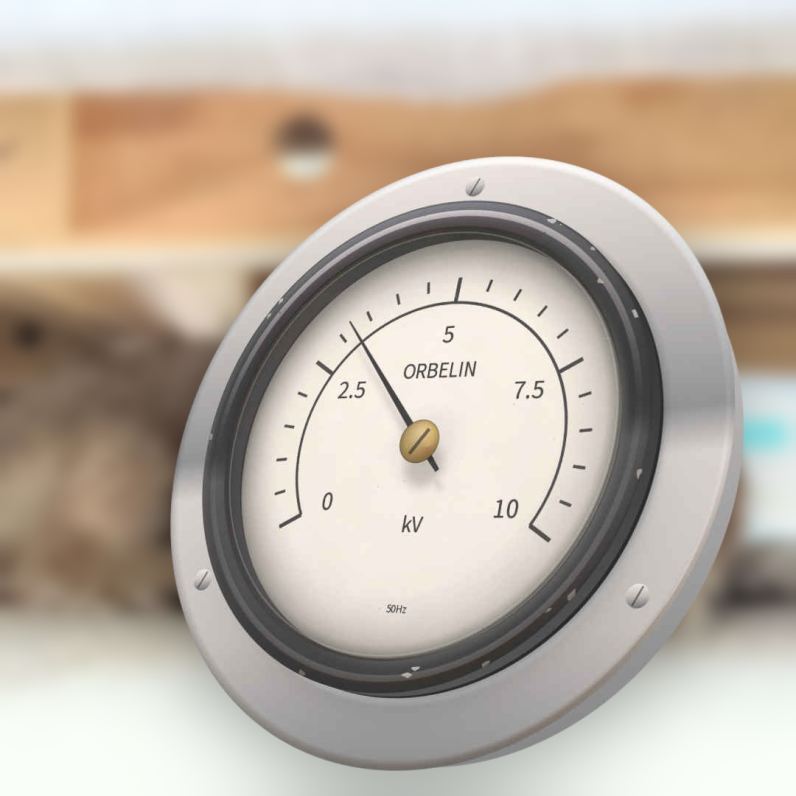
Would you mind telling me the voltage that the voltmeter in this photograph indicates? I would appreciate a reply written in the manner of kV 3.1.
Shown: kV 3.25
